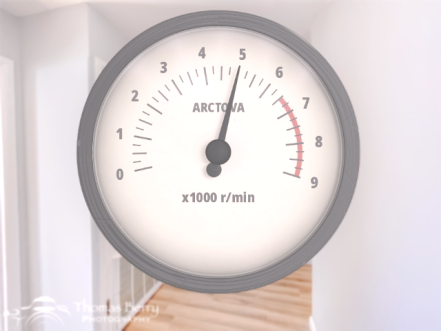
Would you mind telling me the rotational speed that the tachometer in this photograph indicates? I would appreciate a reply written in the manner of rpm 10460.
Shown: rpm 5000
